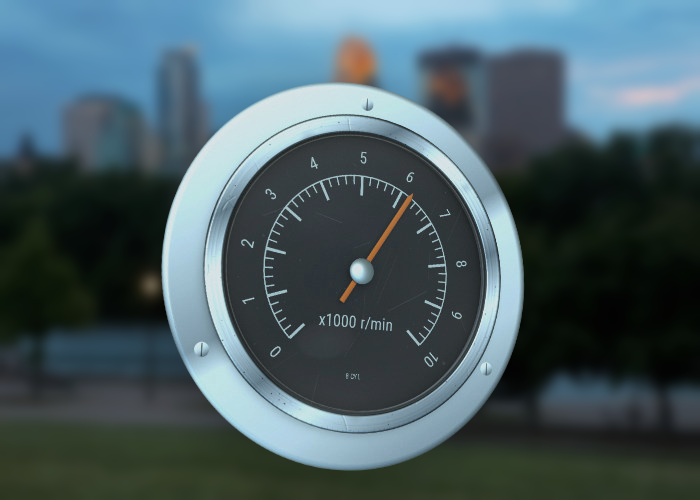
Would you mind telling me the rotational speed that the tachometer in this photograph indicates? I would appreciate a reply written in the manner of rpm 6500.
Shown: rpm 6200
